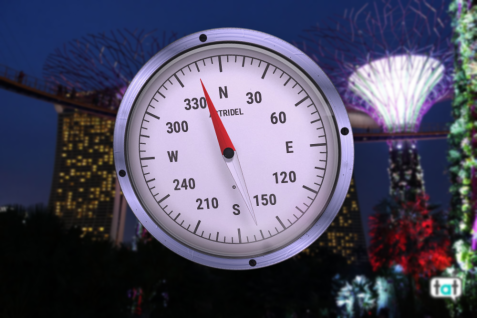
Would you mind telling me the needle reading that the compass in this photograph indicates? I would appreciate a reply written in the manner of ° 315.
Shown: ° 345
